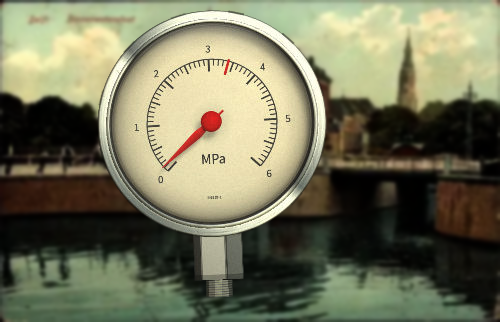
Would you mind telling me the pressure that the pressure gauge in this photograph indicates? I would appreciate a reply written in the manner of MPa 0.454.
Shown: MPa 0.1
